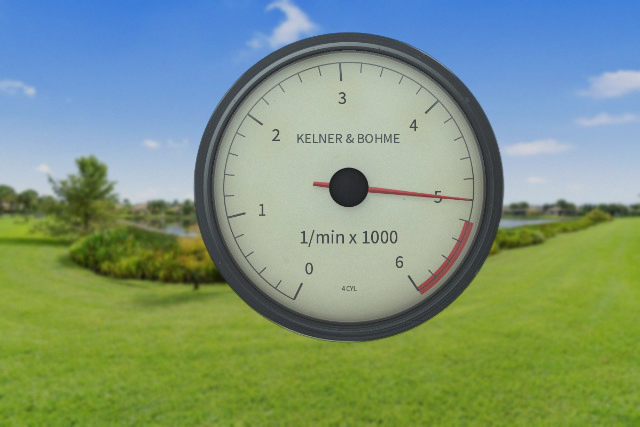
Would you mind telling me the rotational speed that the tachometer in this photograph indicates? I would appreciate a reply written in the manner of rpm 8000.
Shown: rpm 5000
